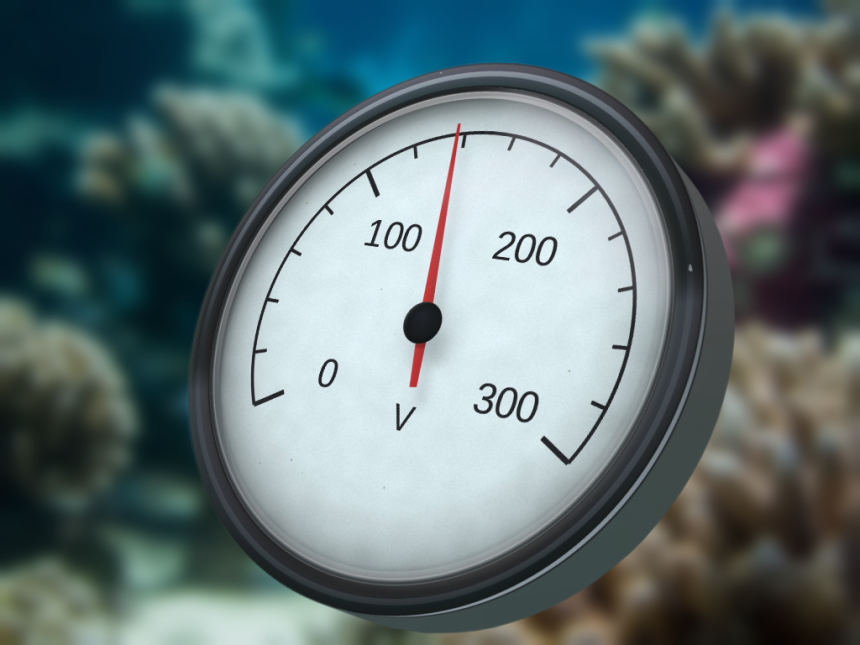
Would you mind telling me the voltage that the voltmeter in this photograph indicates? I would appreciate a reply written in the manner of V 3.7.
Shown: V 140
